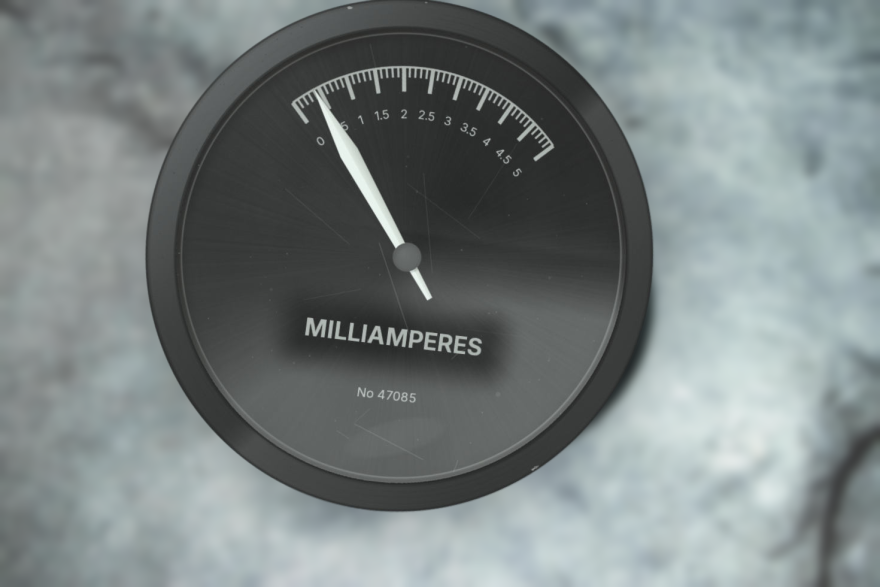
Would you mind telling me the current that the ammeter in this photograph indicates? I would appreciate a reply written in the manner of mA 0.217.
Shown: mA 0.4
